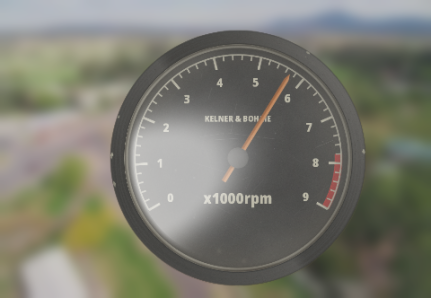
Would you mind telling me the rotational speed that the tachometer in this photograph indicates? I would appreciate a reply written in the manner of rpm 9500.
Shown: rpm 5700
